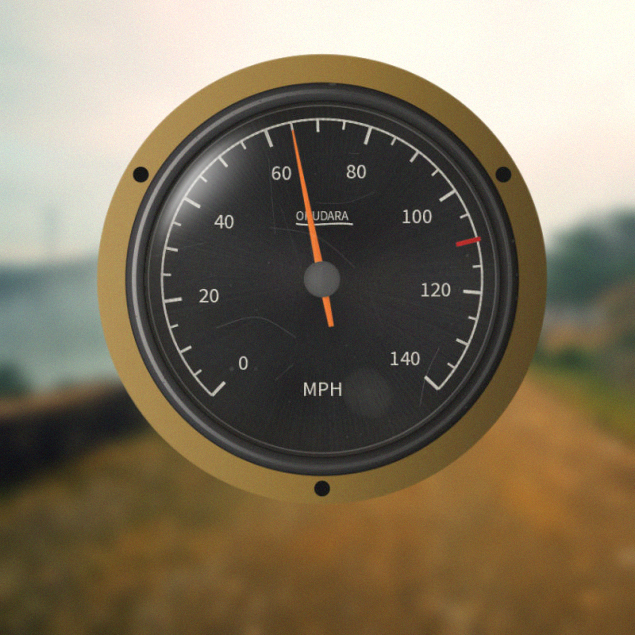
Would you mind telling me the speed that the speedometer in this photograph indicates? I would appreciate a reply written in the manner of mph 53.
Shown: mph 65
